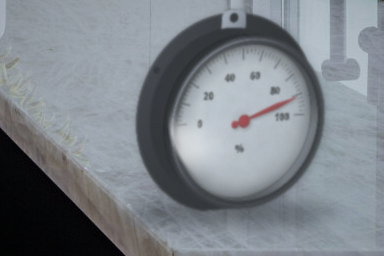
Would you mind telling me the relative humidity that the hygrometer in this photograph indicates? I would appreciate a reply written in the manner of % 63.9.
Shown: % 90
